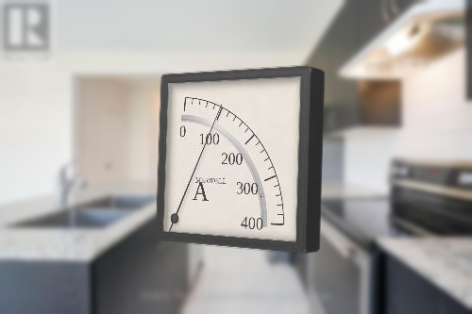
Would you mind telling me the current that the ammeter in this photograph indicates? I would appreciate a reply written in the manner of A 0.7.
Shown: A 100
